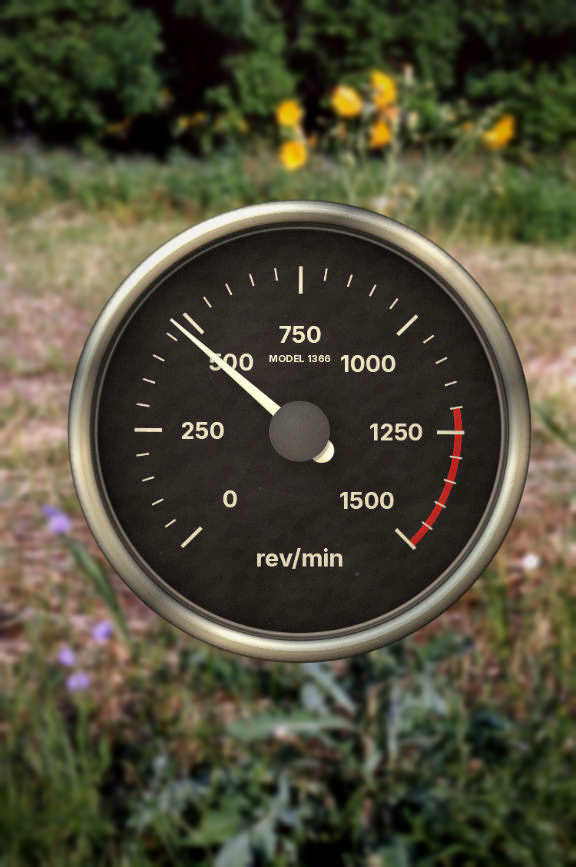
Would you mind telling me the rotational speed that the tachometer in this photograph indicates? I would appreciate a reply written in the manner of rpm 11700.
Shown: rpm 475
